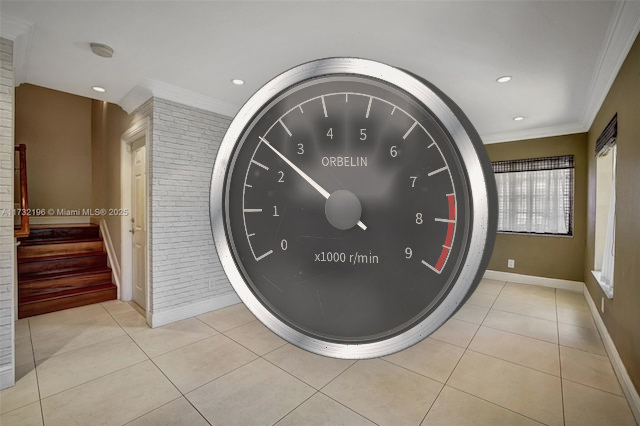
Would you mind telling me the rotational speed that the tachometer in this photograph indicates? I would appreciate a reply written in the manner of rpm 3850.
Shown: rpm 2500
